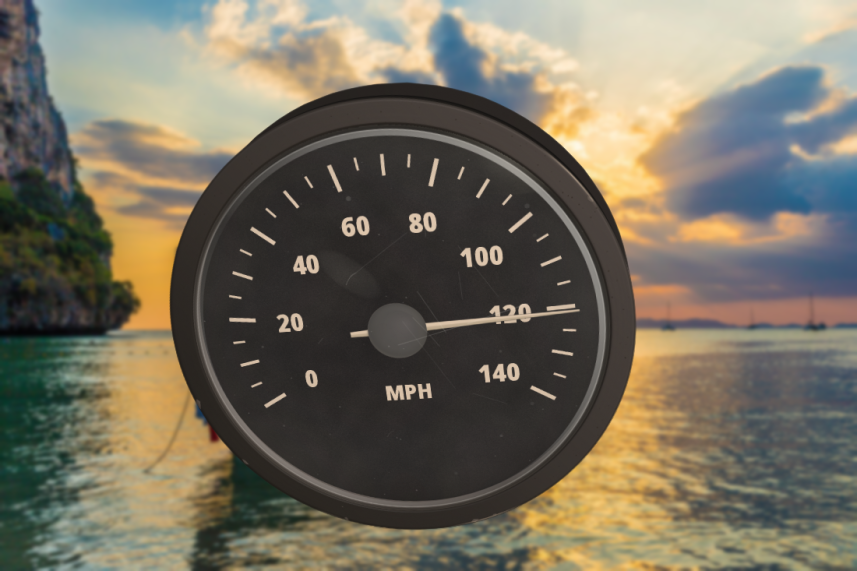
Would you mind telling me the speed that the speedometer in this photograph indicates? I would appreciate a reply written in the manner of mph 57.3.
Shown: mph 120
